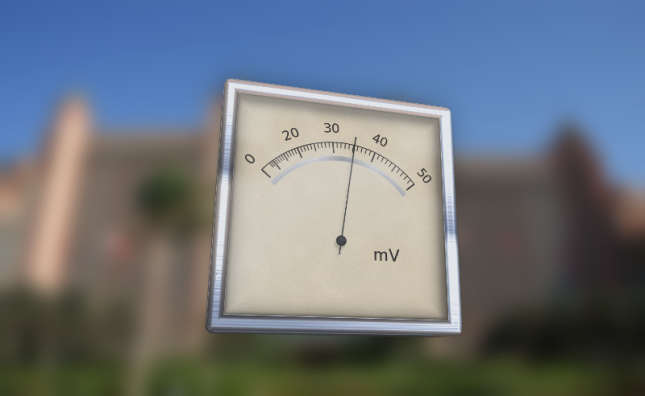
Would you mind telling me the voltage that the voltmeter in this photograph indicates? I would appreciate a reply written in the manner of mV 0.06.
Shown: mV 35
